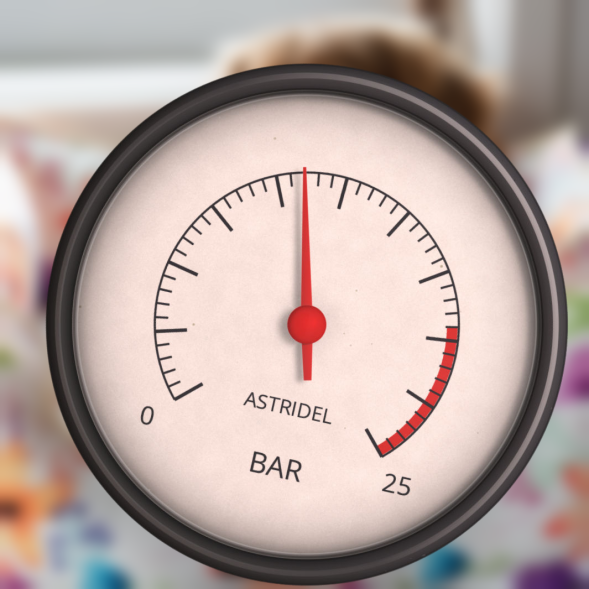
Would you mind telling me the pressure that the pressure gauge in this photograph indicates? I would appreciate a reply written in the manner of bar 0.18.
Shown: bar 11
